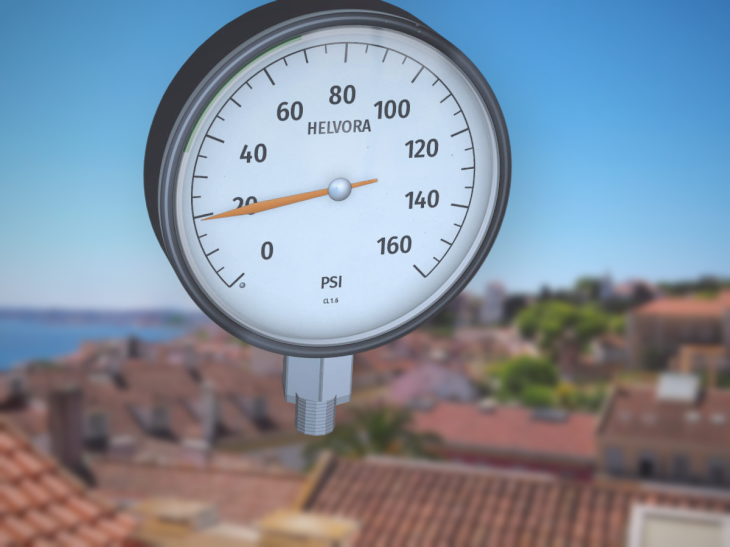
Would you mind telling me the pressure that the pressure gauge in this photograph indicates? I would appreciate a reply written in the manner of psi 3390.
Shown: psi 20
